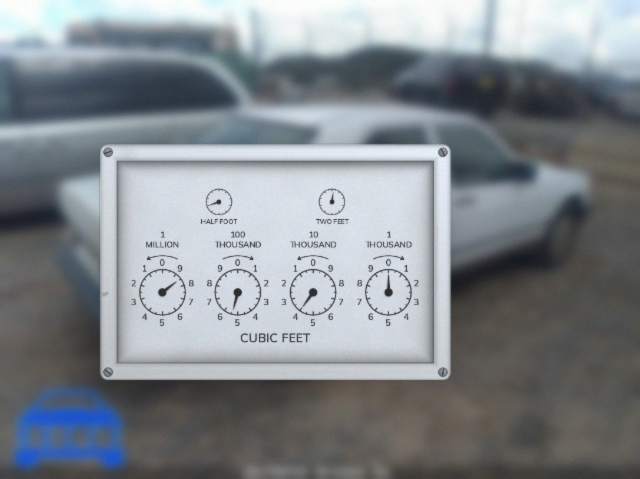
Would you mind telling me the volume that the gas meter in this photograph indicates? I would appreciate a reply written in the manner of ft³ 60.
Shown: ft³ 854000
